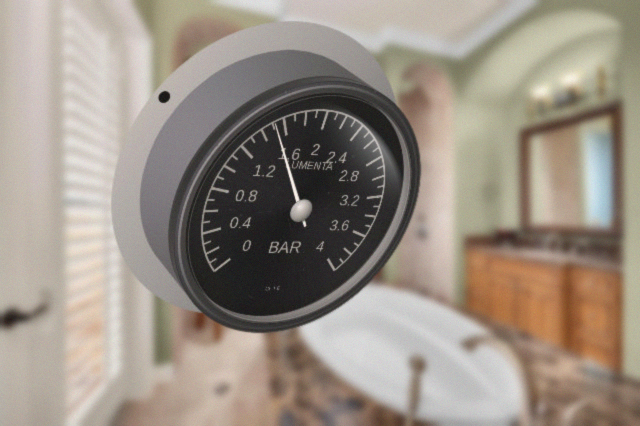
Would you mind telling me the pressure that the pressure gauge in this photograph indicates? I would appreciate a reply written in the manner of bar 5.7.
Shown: bar 1.5
